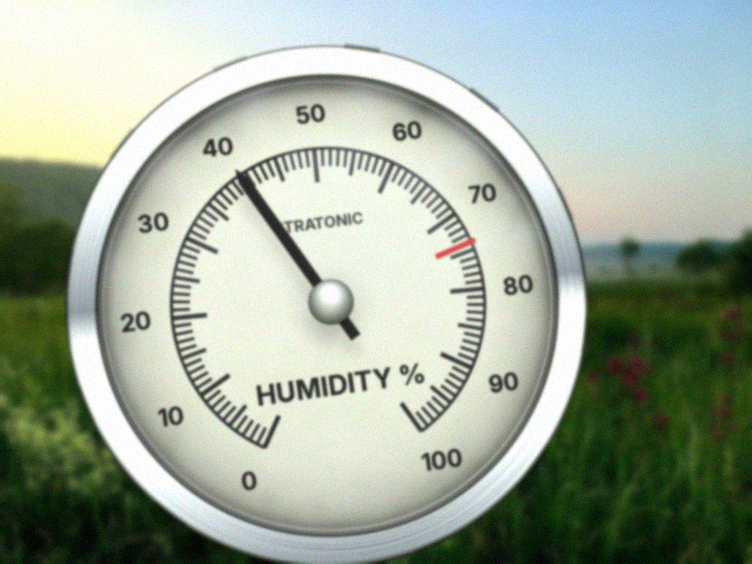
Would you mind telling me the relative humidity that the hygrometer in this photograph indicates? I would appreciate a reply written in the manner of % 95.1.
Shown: % 40
